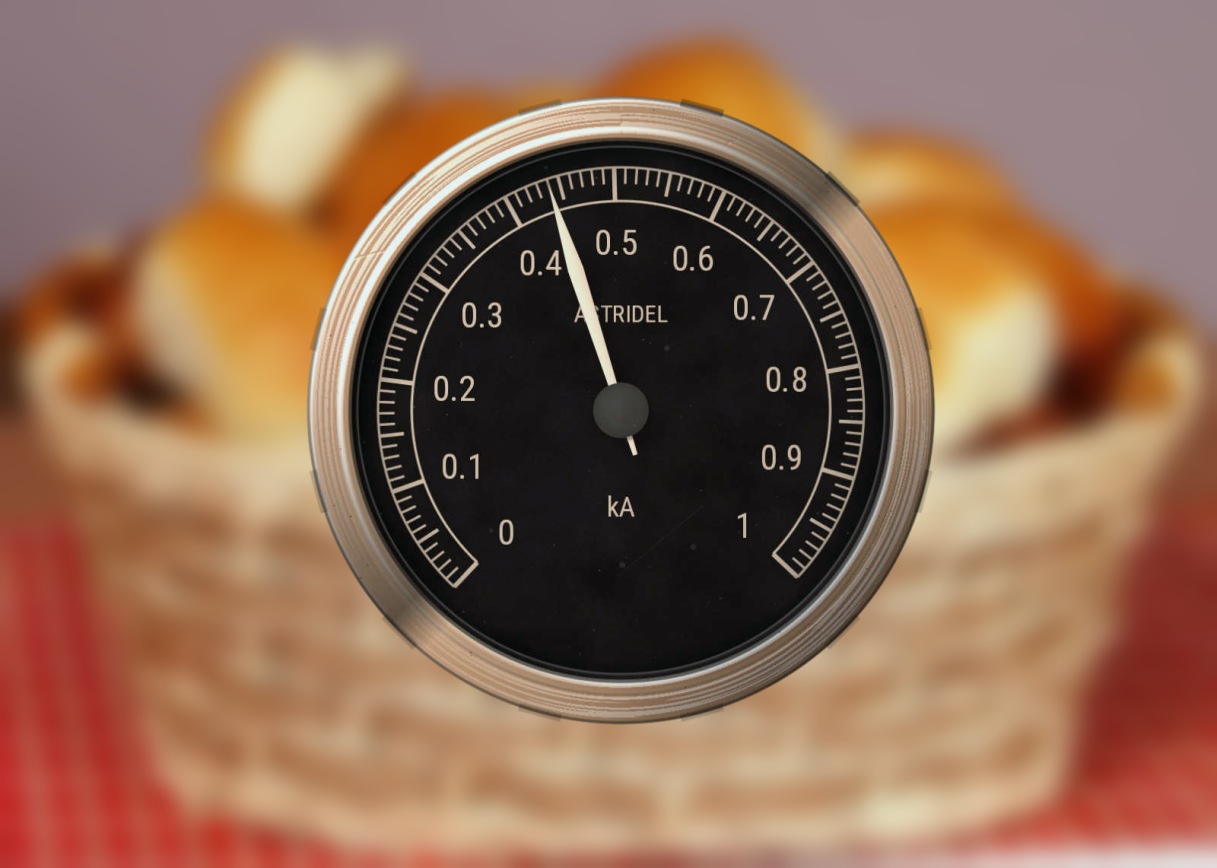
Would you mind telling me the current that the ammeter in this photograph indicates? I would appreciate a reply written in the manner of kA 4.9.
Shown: kA 0.44
